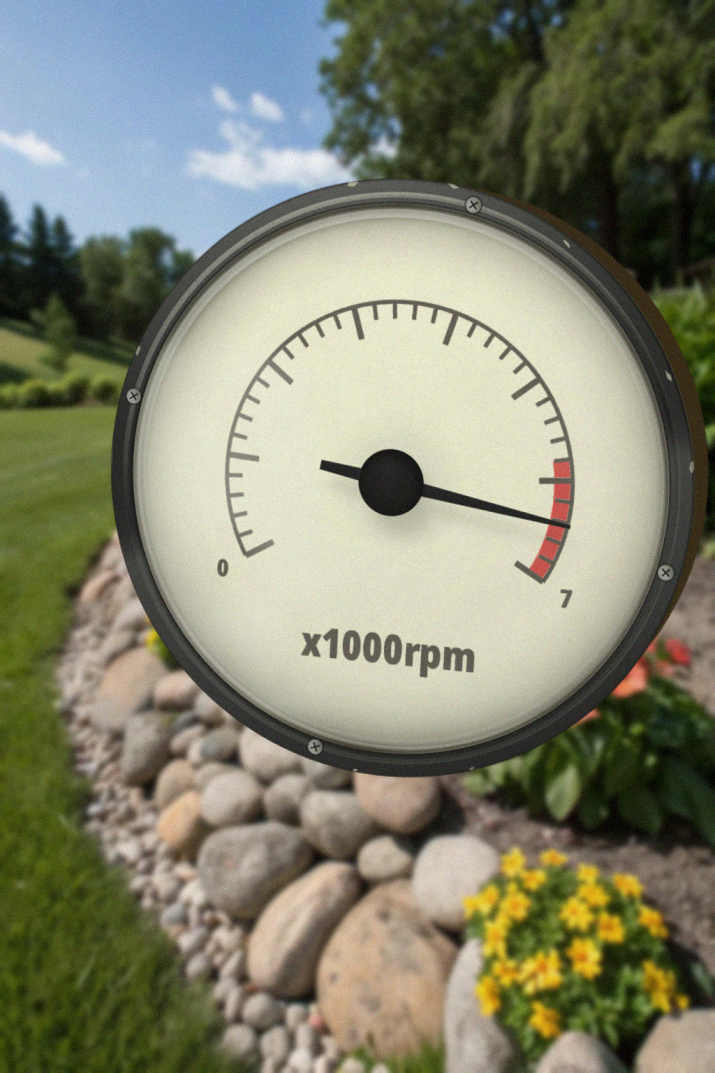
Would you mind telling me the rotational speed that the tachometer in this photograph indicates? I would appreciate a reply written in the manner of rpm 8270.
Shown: rpm 6400
